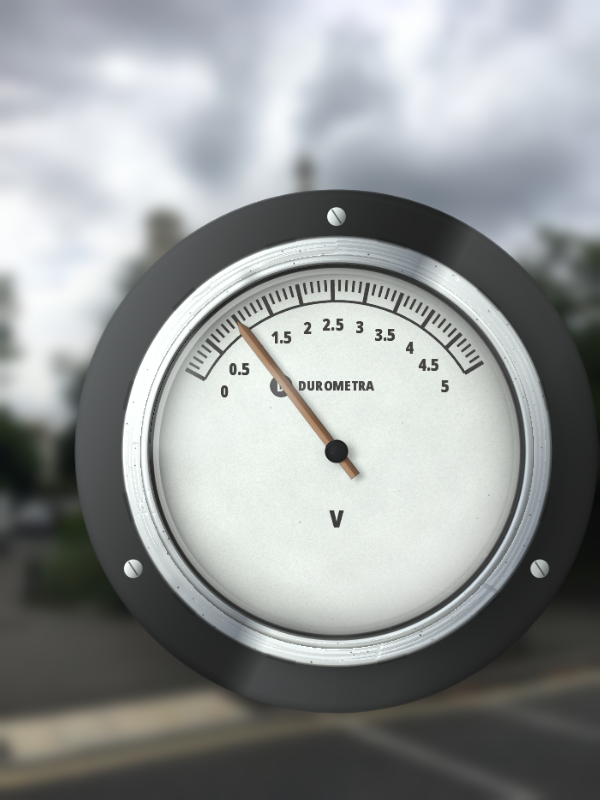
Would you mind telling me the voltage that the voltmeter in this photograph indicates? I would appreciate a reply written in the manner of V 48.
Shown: V 1
